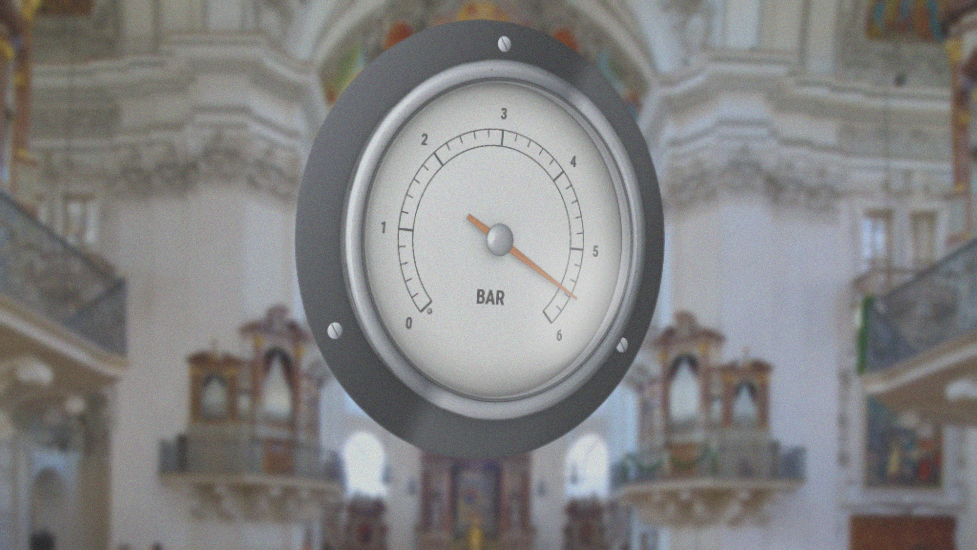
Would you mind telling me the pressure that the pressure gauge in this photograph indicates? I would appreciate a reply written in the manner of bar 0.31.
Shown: bar 5.6
